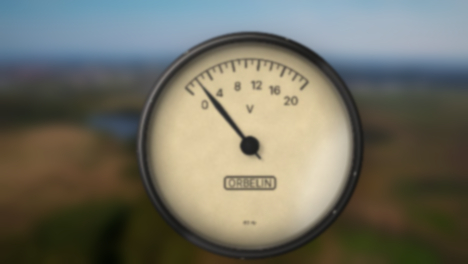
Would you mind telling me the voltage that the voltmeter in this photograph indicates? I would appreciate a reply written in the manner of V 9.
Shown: V 2
